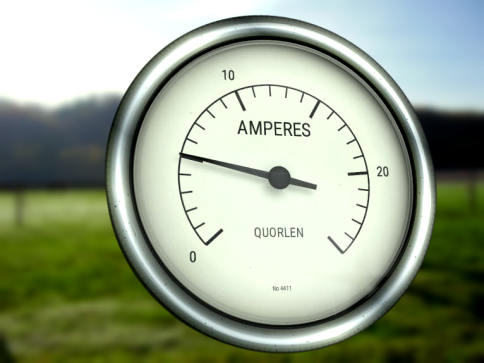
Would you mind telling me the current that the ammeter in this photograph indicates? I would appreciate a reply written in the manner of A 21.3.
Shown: A 5
